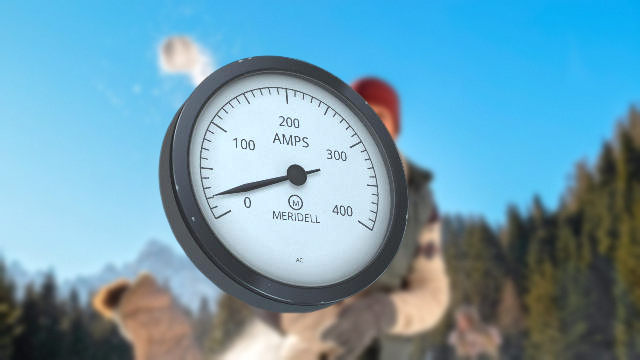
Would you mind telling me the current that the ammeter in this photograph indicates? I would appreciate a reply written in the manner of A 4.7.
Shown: A 20
